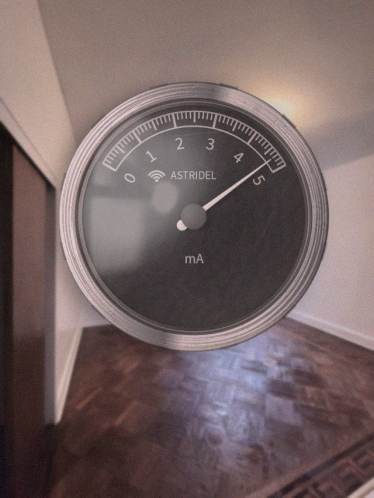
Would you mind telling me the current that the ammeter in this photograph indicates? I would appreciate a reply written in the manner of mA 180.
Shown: mA 4.7
